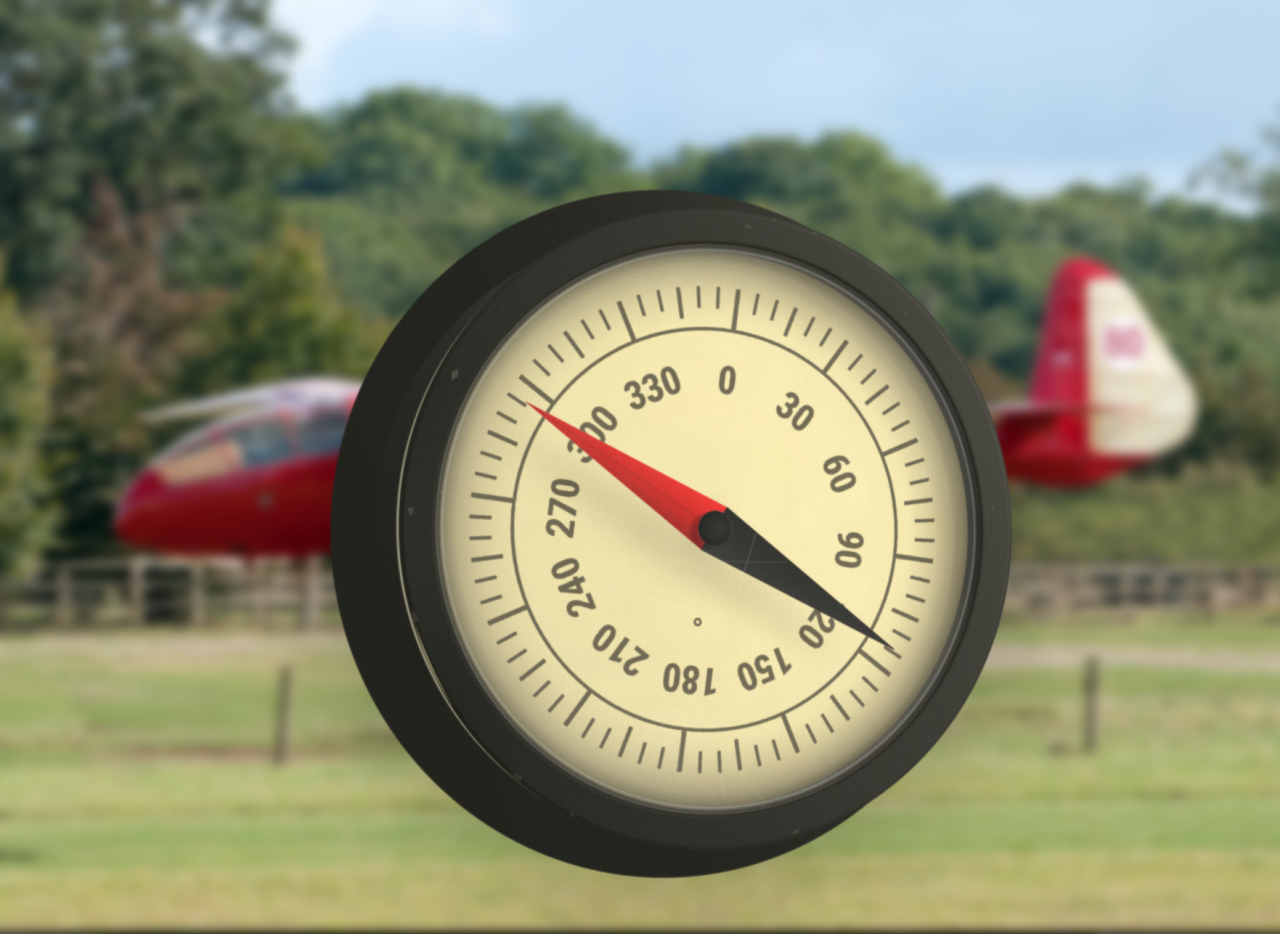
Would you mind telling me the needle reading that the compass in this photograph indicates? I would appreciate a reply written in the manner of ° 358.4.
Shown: ° 295
